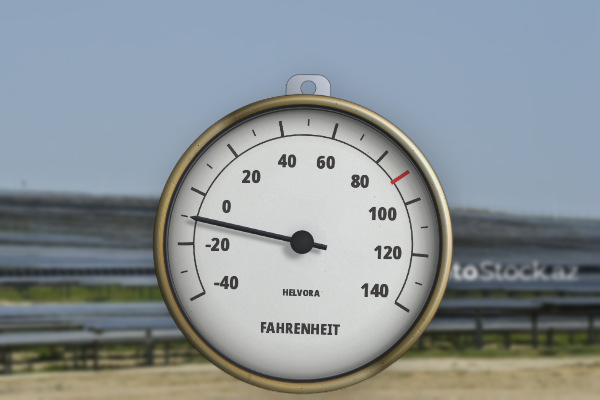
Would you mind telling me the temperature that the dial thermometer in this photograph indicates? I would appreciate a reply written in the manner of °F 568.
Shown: °F -10
